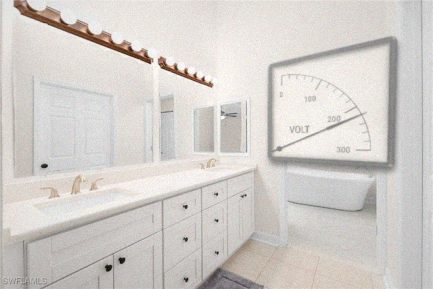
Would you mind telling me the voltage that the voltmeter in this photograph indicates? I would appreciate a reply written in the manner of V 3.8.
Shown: V 220
